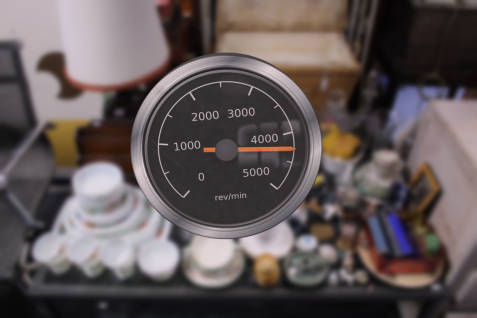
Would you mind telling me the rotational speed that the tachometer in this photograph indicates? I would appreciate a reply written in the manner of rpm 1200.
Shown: rpm 4250
